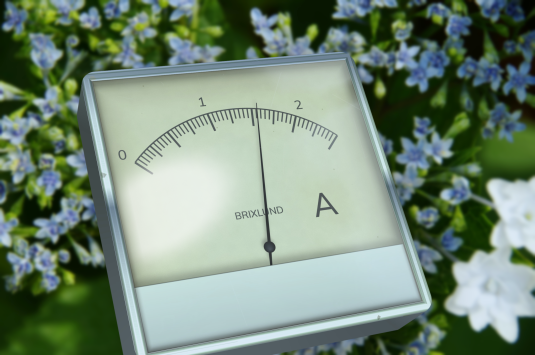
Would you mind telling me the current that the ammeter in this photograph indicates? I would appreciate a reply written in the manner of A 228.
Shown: A 1.55
